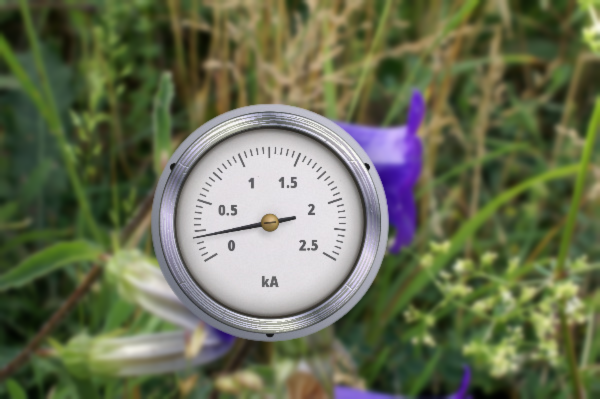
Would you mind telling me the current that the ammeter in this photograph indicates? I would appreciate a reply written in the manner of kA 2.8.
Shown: kA 0.2
